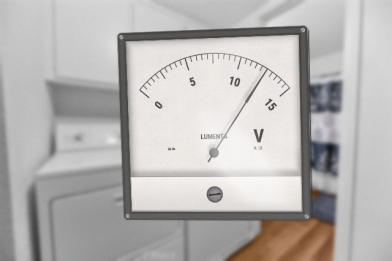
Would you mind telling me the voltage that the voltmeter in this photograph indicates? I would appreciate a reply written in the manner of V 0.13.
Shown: V 12.5
